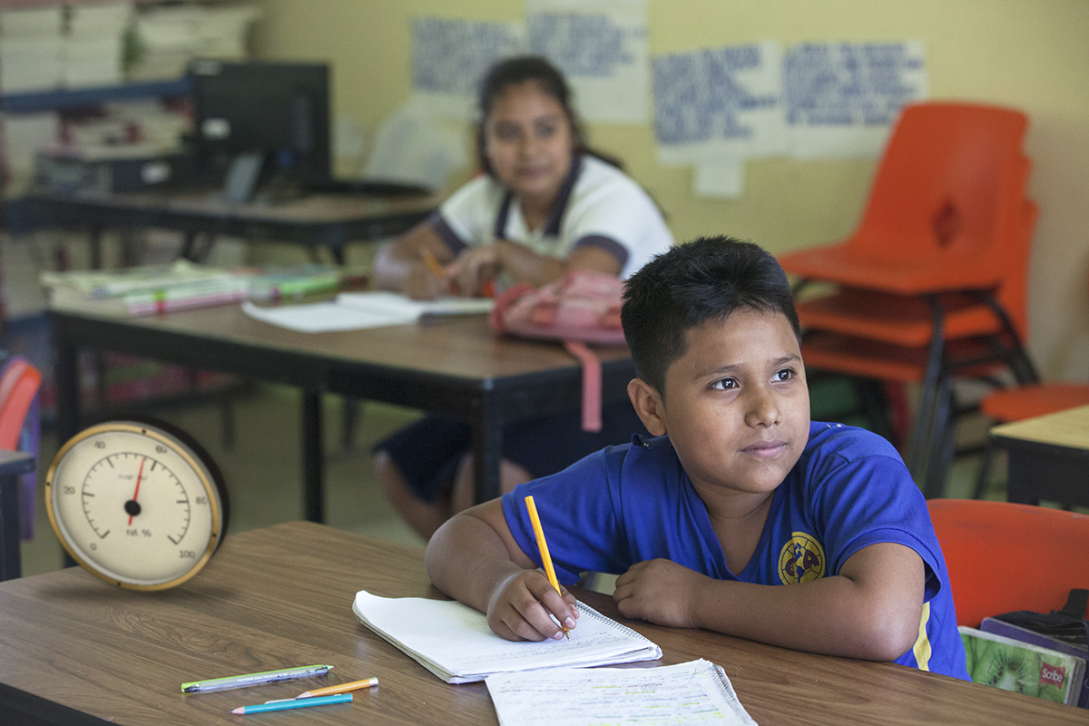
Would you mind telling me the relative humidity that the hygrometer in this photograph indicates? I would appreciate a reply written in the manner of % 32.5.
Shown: % 56
